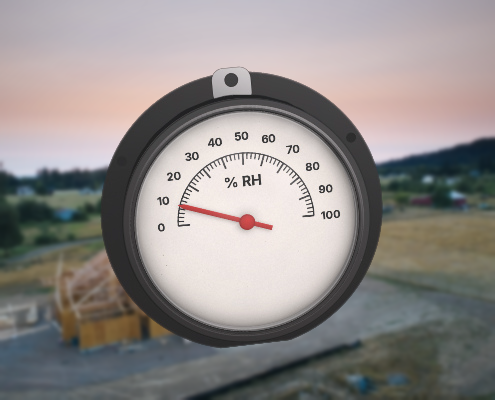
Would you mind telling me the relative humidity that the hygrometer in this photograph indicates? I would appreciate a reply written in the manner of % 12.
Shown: % 10
